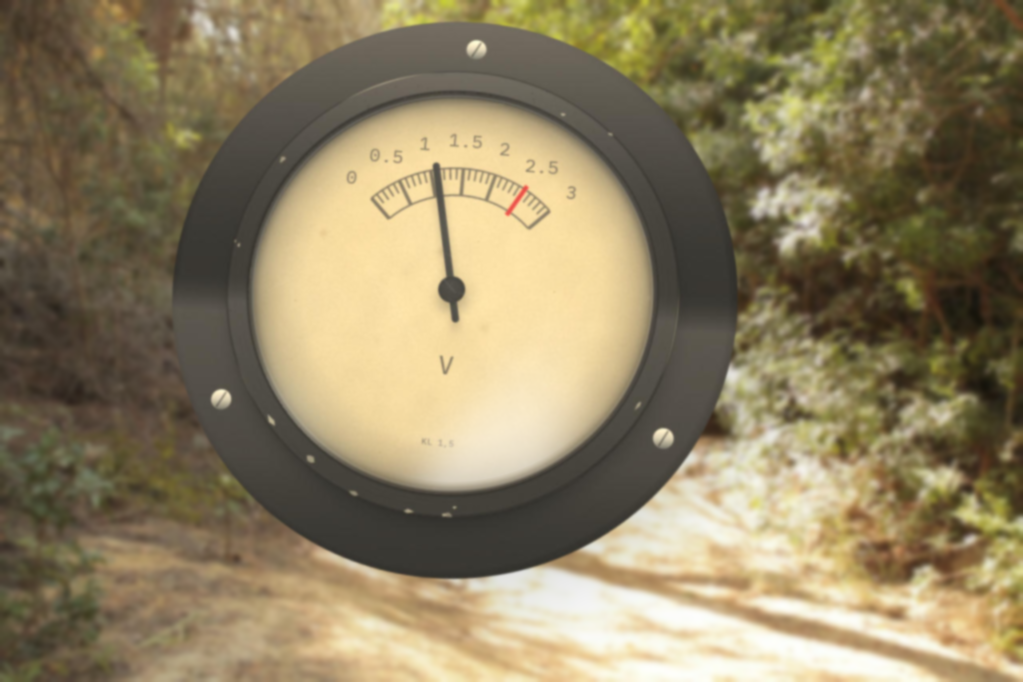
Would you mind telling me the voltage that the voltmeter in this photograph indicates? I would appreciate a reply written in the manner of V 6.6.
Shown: V 1.1
